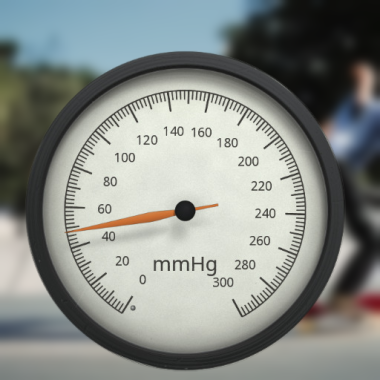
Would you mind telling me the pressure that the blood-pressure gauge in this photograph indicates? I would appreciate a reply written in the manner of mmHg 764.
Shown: mmHg 48
